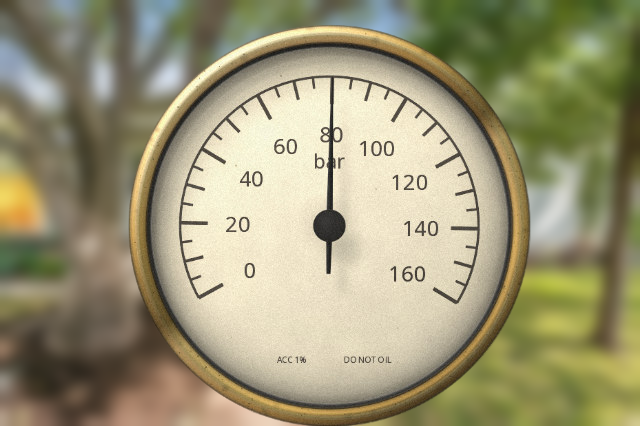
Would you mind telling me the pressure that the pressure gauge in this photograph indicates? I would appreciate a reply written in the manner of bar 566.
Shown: bar 80
